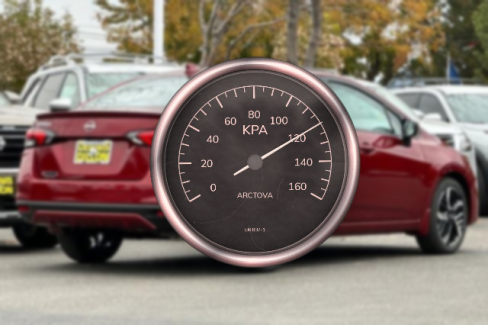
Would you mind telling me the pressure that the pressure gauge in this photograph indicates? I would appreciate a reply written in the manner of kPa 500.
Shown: kPa 120
